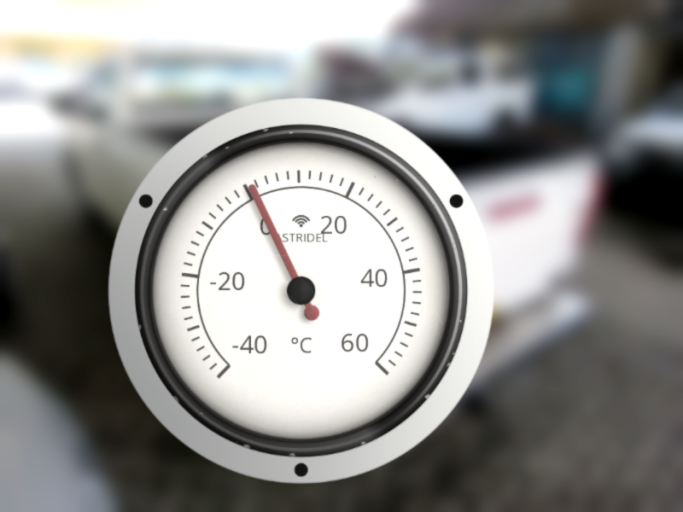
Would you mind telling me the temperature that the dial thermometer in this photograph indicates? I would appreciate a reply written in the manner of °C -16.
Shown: °C 1
